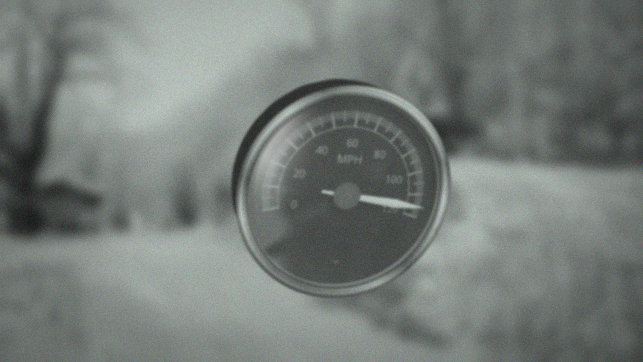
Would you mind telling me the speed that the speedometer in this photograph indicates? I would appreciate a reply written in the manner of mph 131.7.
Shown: mph 115
